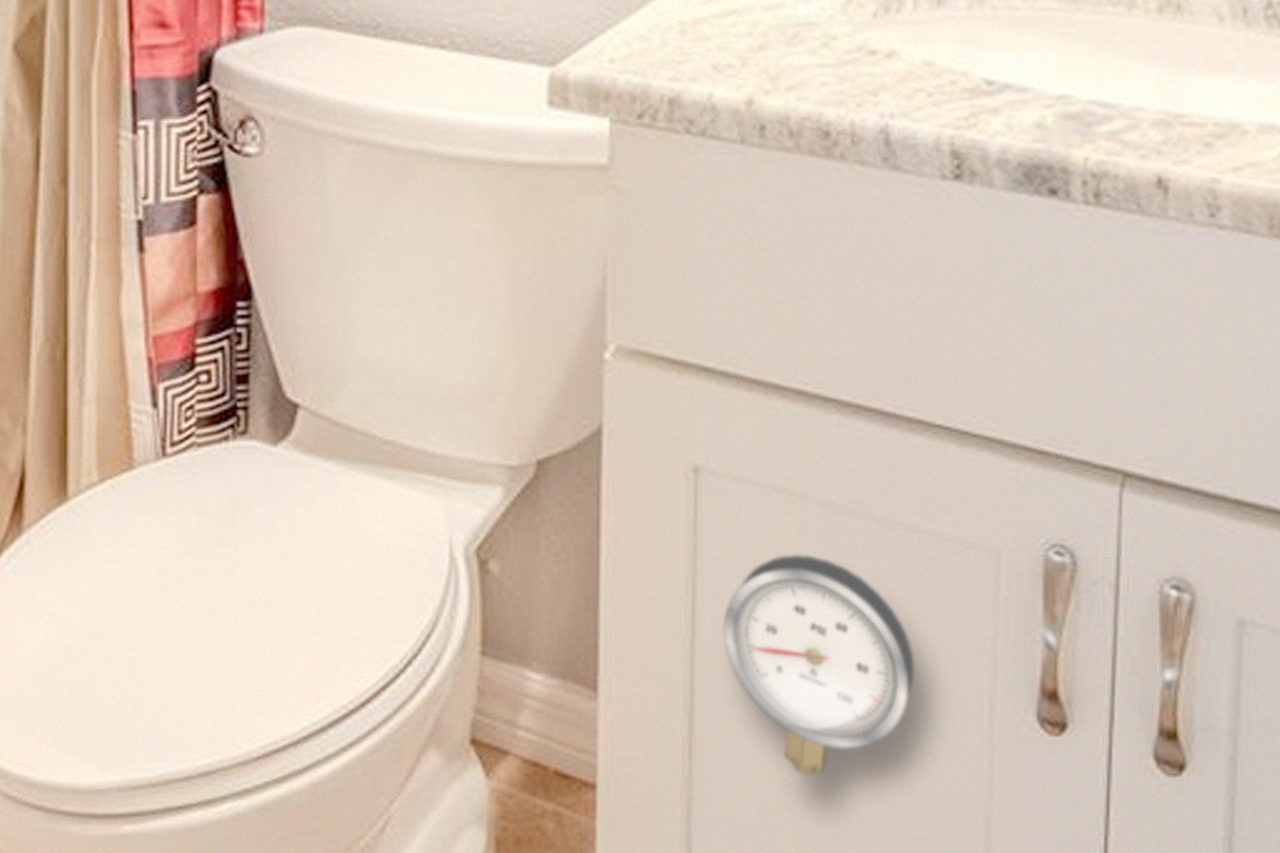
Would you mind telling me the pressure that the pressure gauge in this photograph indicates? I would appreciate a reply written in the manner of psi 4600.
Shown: psi 10
